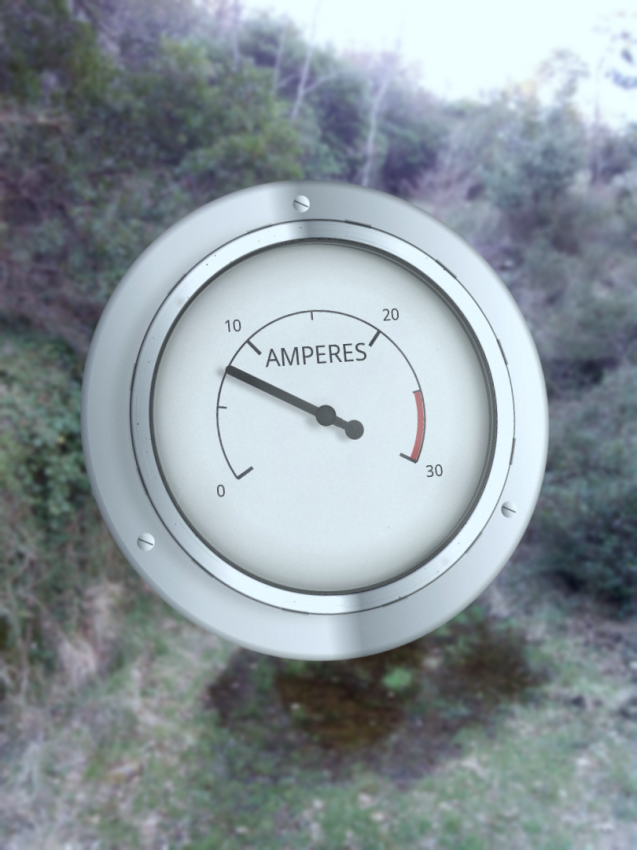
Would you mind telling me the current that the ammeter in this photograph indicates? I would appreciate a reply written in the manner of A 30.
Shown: A 7.5
